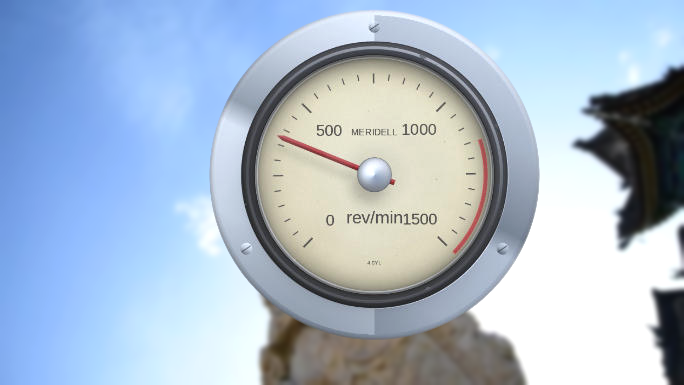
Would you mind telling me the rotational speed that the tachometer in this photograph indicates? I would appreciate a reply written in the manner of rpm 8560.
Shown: rpm 375
